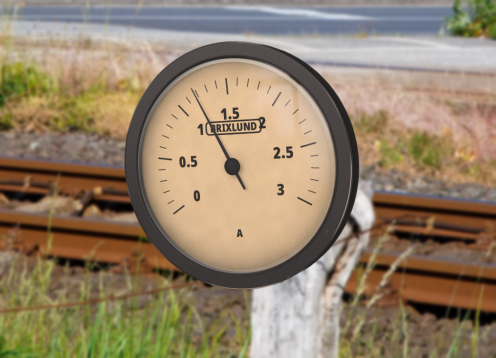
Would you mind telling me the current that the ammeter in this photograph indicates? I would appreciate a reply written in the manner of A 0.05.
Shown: A 1.2
